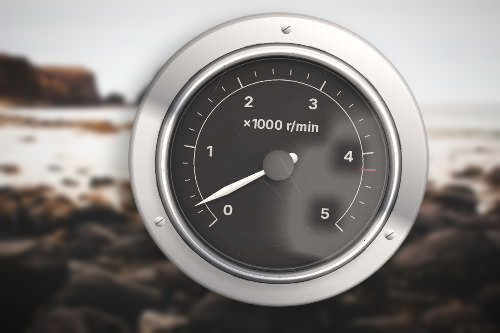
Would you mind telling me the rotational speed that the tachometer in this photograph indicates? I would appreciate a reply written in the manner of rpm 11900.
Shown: rpm 300
